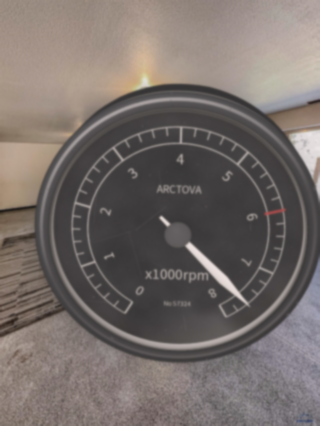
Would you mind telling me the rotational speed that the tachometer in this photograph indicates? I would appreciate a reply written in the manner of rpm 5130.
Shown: rpm 7600
